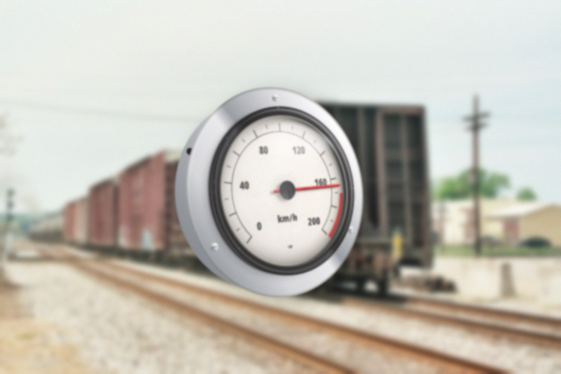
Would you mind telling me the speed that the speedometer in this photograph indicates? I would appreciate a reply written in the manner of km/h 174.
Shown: km/h 165
